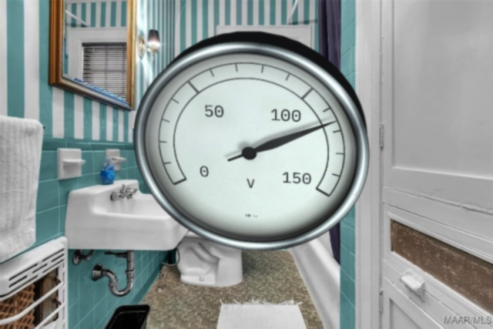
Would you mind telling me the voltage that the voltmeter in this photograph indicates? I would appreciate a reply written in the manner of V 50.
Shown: V 115
